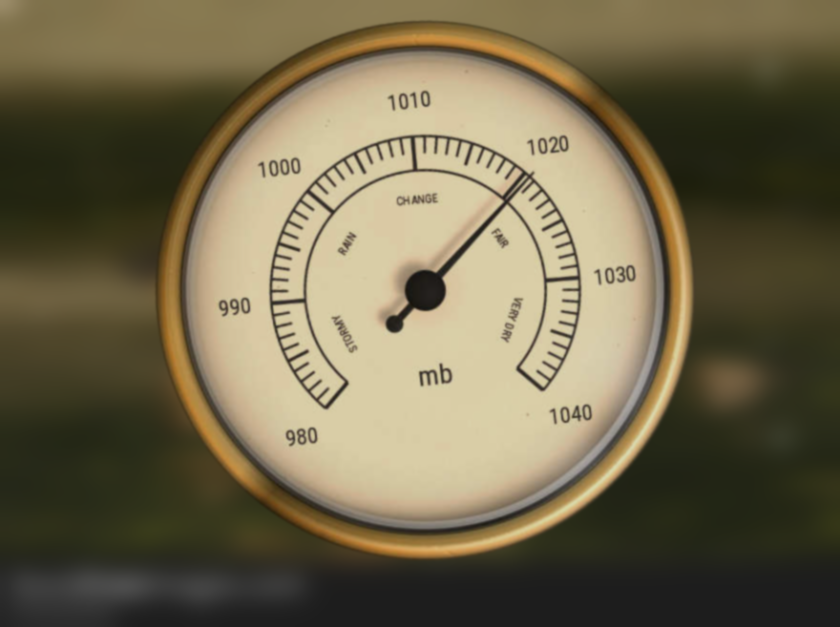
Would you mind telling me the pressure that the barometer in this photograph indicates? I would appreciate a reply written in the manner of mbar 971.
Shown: mbar 1020.5
